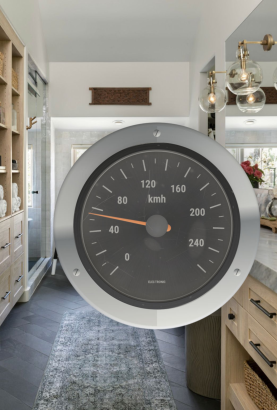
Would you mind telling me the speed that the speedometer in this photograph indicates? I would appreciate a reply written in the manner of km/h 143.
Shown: km/h 55
